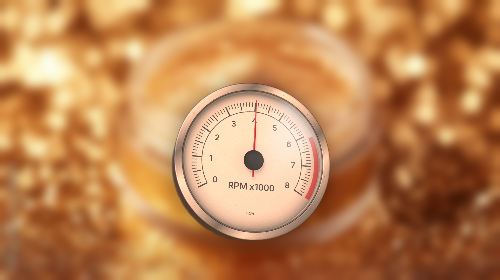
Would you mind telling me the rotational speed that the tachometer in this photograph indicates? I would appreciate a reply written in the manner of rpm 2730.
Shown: rpm 4000
